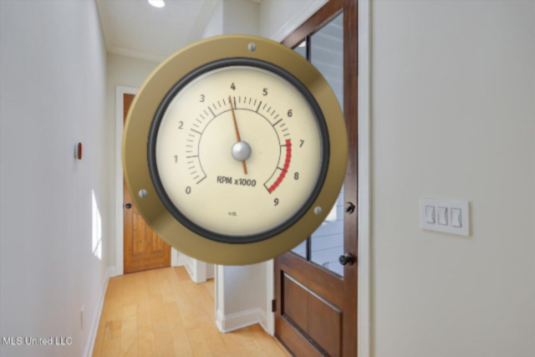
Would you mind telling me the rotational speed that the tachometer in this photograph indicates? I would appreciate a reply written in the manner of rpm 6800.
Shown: rpm 3800
